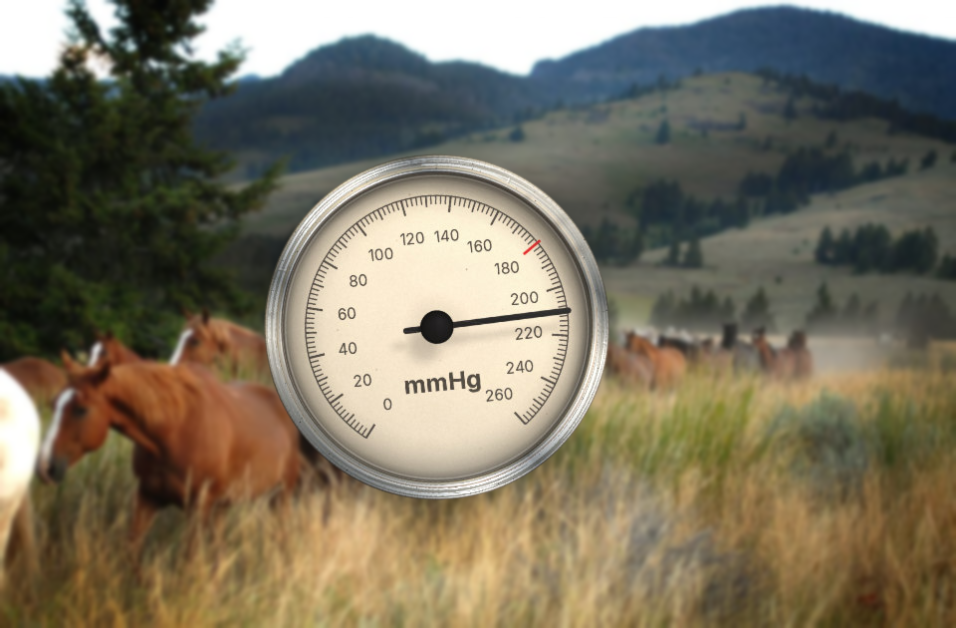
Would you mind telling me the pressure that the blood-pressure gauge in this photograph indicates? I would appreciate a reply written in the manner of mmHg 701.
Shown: mmHg 210
